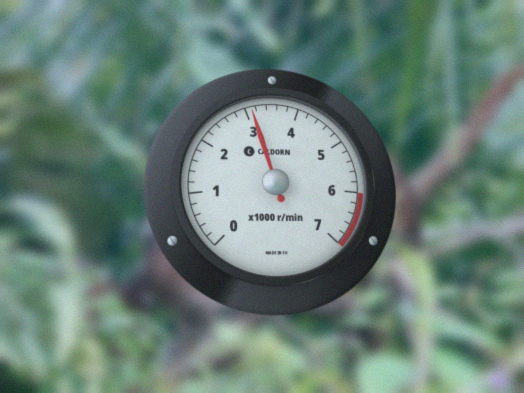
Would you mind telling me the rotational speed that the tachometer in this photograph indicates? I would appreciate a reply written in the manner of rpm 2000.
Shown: rpm 3100
